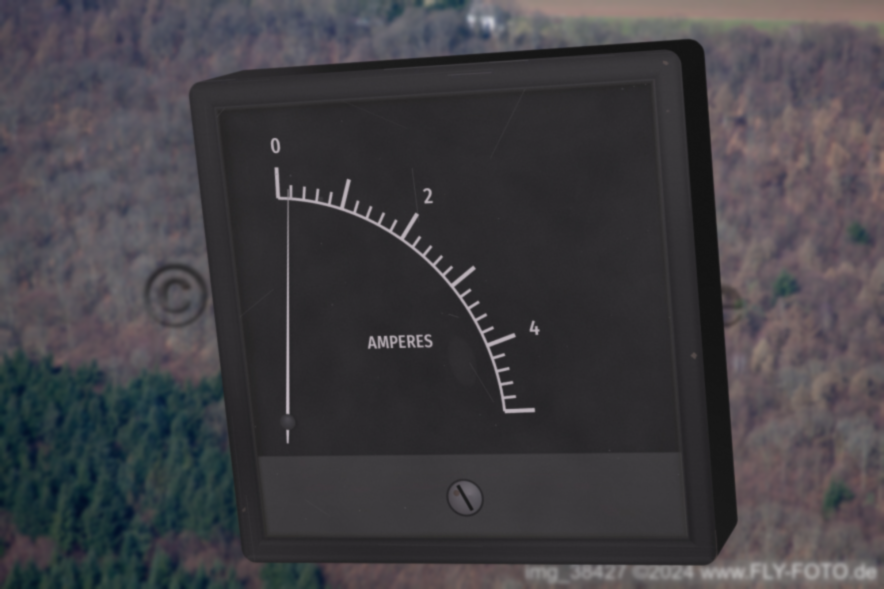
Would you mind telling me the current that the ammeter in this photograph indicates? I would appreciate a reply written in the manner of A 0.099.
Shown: A 0.2
